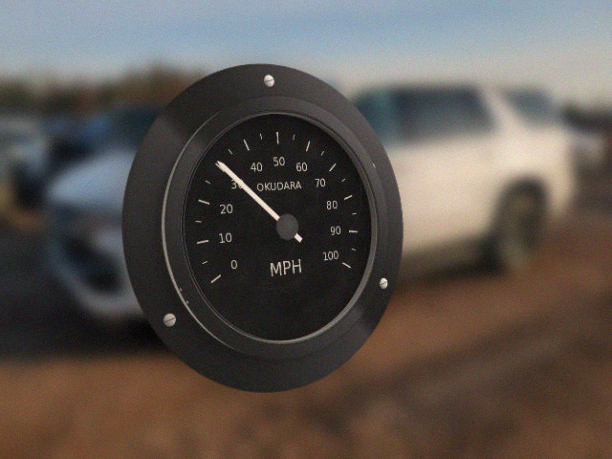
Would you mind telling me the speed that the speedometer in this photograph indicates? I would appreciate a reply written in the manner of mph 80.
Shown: mph 30
